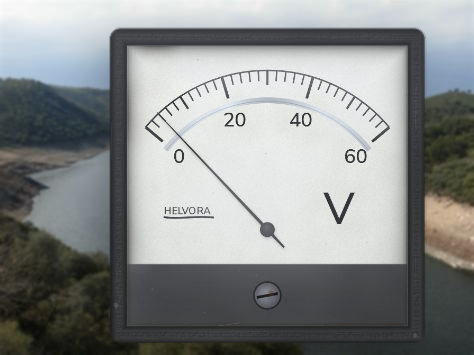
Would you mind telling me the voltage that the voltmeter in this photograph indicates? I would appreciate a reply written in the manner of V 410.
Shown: V 4
